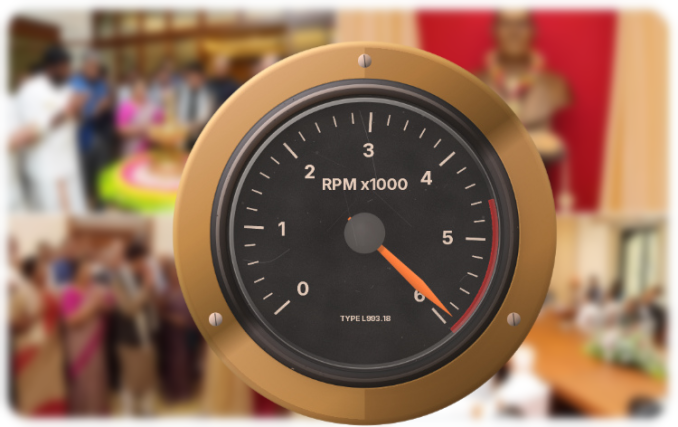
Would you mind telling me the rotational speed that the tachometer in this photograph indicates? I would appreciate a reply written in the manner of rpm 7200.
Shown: rpm 5900
